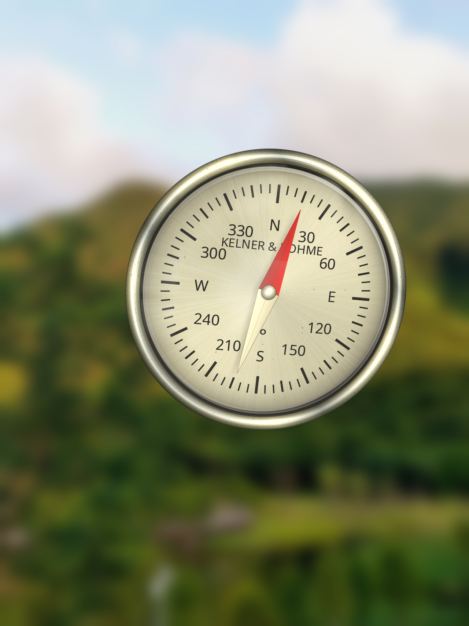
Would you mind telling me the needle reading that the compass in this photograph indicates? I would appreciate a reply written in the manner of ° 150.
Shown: ° 15
